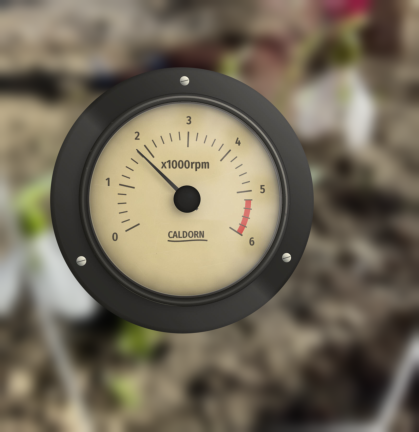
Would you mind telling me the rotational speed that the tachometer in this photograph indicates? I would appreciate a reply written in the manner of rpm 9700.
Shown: rpm 1800
